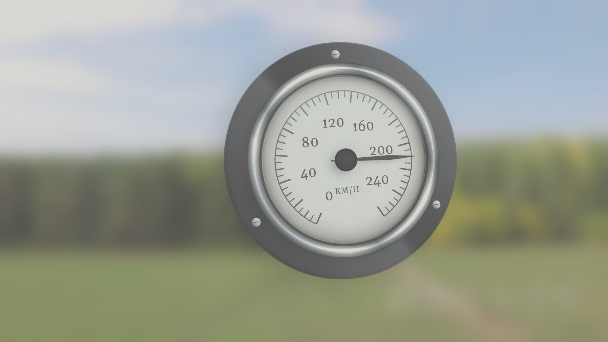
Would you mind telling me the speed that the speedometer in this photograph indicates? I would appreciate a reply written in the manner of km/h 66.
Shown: km/h 210
